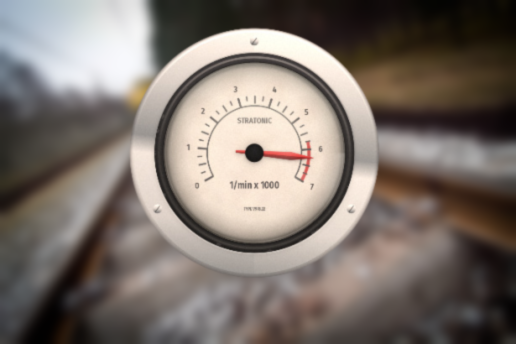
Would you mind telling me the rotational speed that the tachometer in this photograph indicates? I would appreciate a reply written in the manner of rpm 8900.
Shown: rpm 6250
